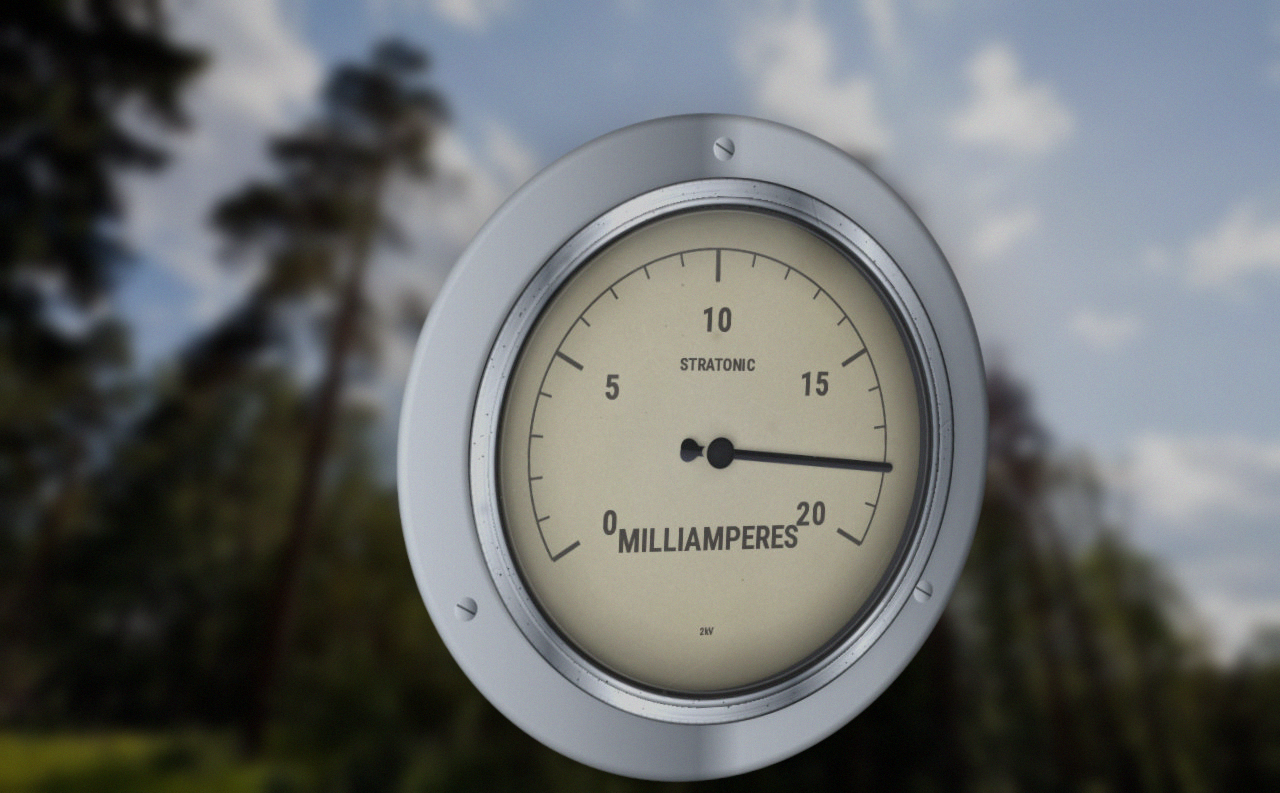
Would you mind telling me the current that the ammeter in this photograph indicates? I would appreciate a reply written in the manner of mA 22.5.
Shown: mA 18
